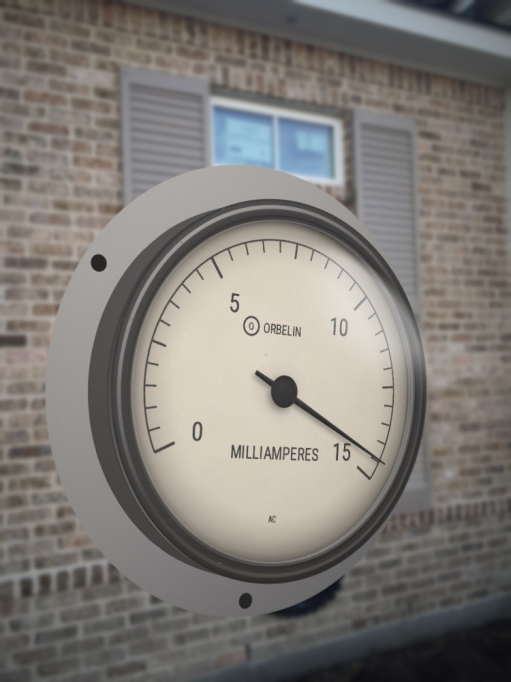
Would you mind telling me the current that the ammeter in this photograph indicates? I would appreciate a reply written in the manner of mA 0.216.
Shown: mA 14.5
